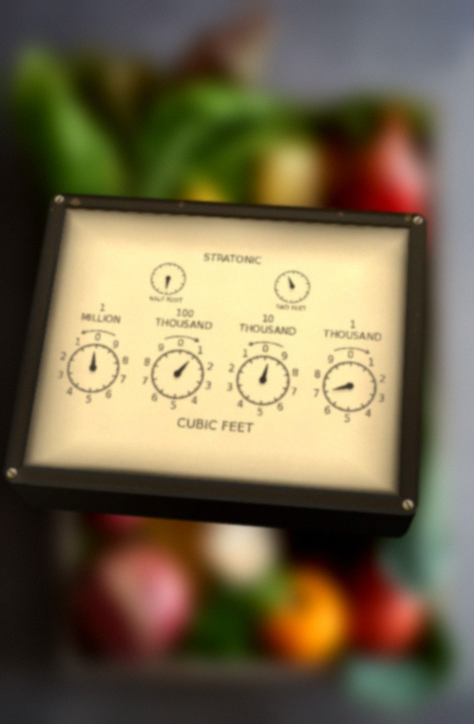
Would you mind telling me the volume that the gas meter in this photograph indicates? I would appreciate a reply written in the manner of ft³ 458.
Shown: ft³ 9700
